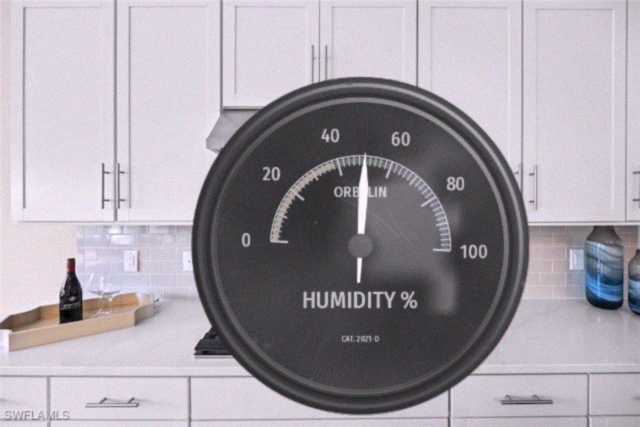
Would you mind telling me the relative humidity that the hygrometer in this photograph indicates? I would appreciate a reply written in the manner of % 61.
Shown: % 50
